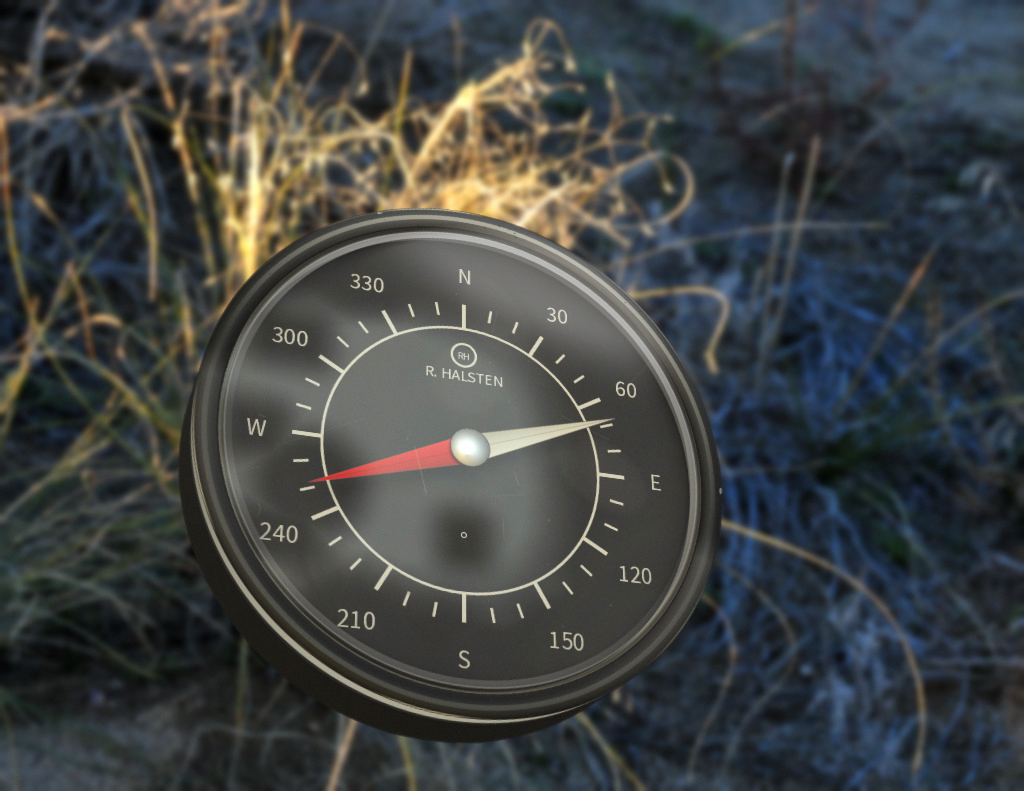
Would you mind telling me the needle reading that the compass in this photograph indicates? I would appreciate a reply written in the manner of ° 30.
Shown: ° 250
